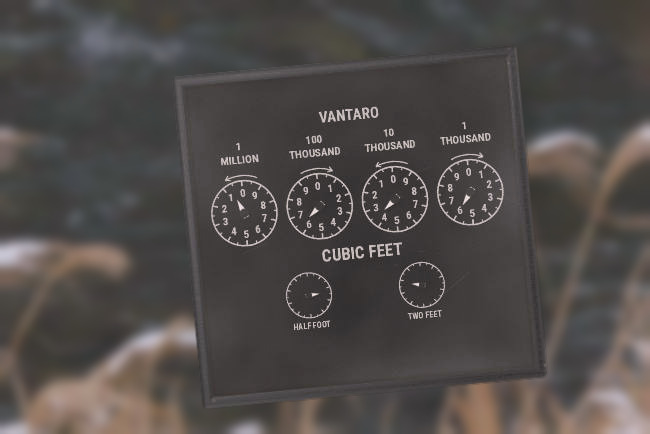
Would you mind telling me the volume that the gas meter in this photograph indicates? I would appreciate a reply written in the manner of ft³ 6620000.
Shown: ft³ 63600
